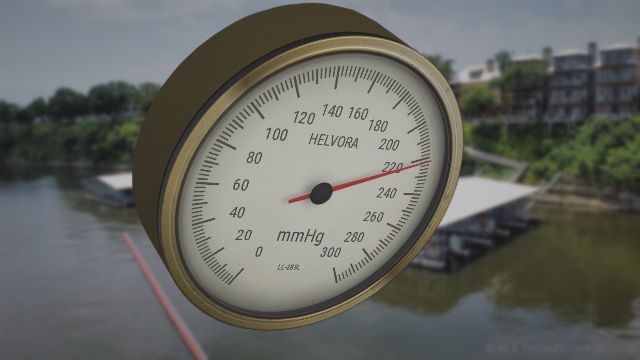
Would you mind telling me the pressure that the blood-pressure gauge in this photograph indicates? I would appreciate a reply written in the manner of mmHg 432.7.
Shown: mmHg 220
